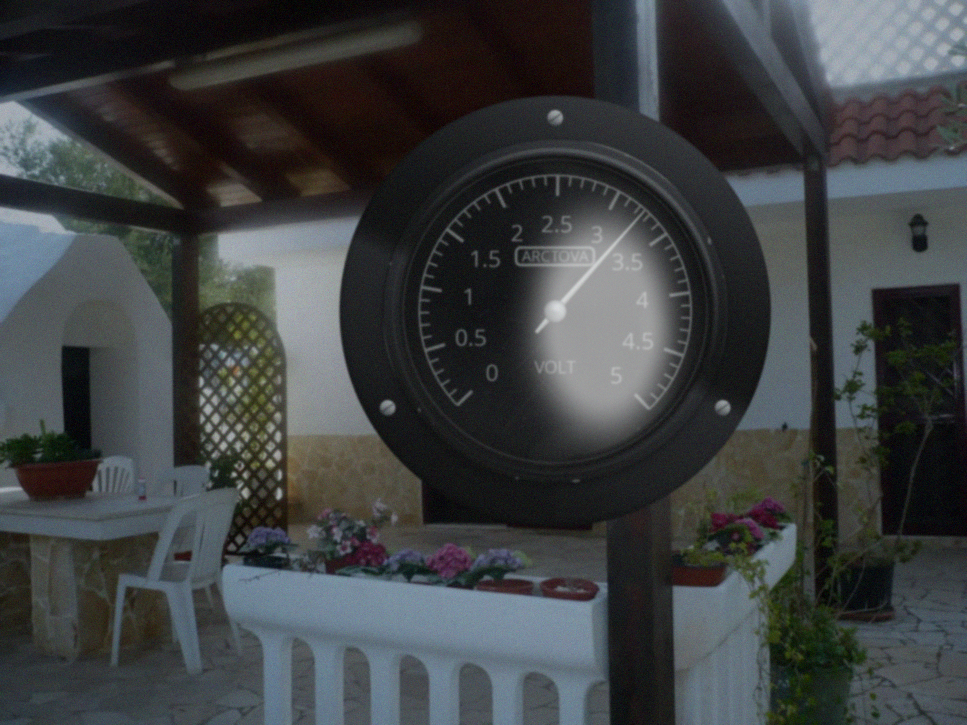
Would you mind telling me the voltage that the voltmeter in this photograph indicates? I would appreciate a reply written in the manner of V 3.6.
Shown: V 3.25
